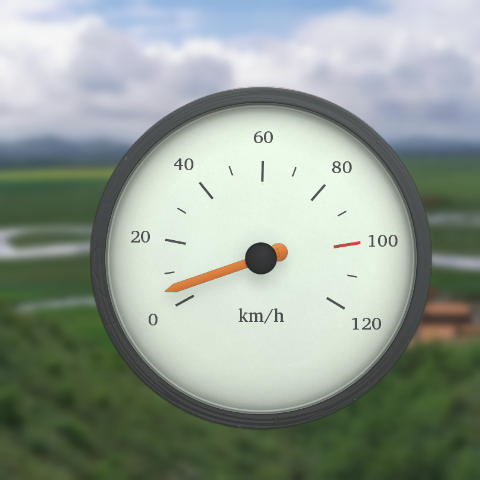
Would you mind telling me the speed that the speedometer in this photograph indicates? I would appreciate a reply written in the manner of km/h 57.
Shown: km/h 5
